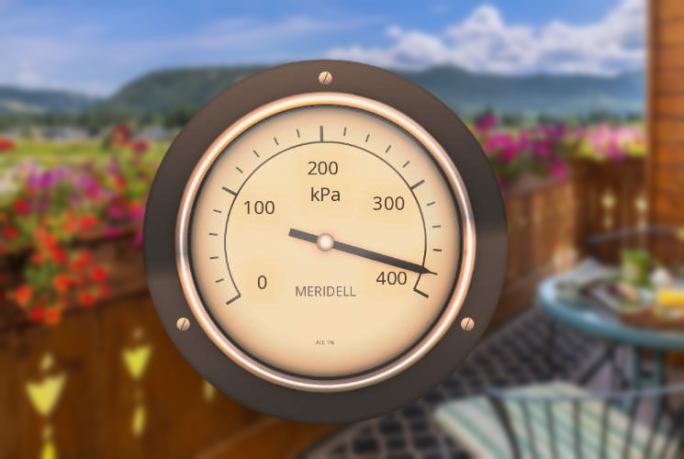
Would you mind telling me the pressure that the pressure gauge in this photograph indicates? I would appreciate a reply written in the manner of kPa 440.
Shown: kPa 380
